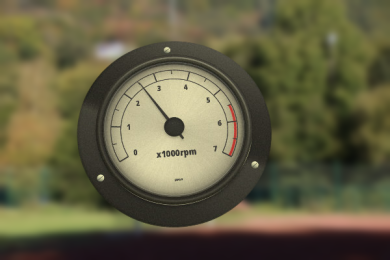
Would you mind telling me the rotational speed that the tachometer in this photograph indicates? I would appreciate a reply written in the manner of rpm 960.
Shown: rpm 2500
